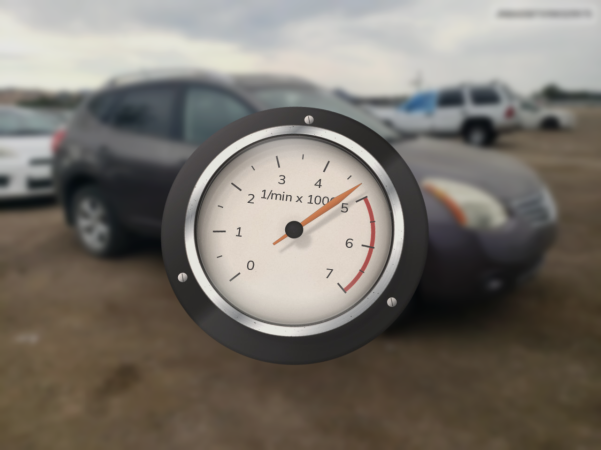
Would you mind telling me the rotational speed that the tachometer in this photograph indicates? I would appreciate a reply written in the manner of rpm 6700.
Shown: rpm 4750
